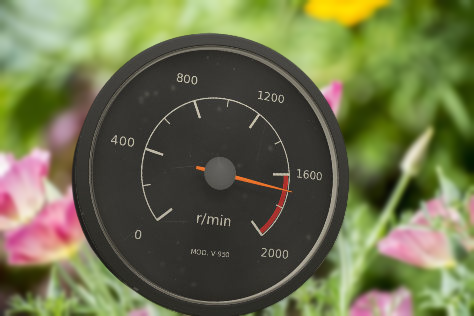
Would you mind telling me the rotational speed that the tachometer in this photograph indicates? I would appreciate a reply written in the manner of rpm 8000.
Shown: rpm 1700
